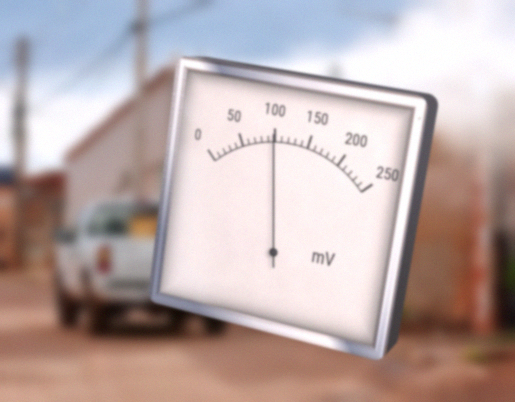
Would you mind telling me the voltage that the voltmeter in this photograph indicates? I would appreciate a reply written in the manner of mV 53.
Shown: mV 100
